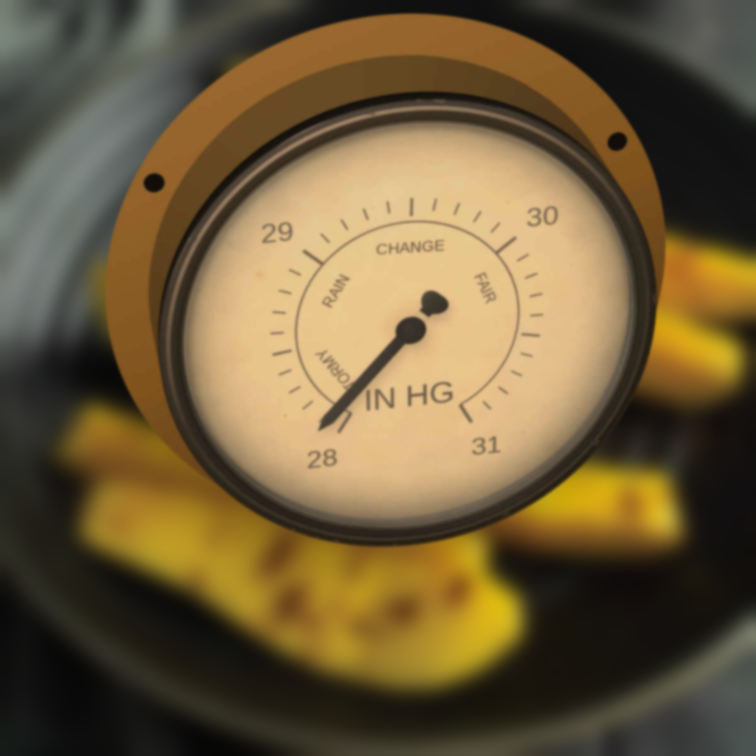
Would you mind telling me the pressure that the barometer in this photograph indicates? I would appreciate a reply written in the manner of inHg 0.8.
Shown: inHg 28.1
